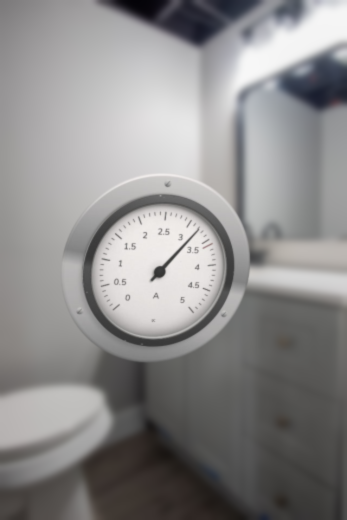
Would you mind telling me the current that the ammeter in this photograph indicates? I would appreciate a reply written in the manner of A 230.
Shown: A 3.2
